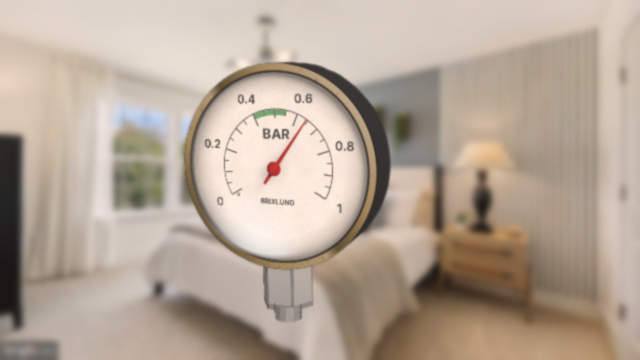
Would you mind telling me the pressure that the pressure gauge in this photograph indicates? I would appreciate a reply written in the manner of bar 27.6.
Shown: bar 0.65
